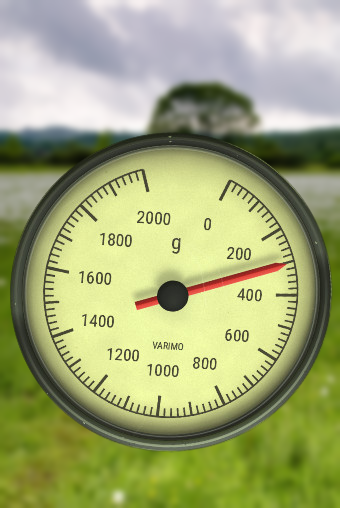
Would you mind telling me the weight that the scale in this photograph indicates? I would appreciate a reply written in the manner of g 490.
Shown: g 300
